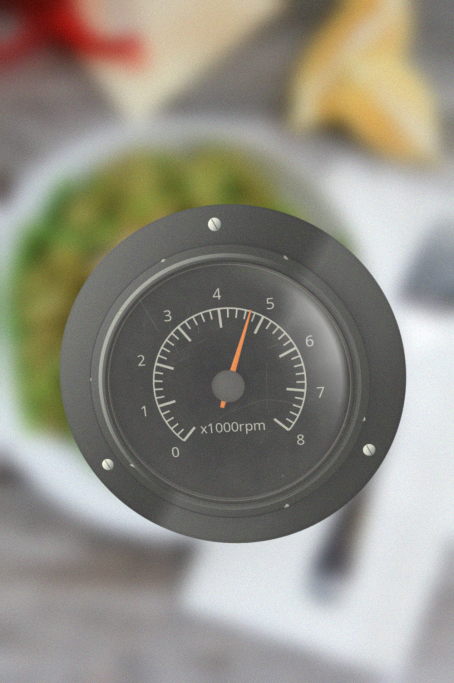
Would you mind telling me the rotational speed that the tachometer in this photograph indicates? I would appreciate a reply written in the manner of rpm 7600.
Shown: rpm 4700
